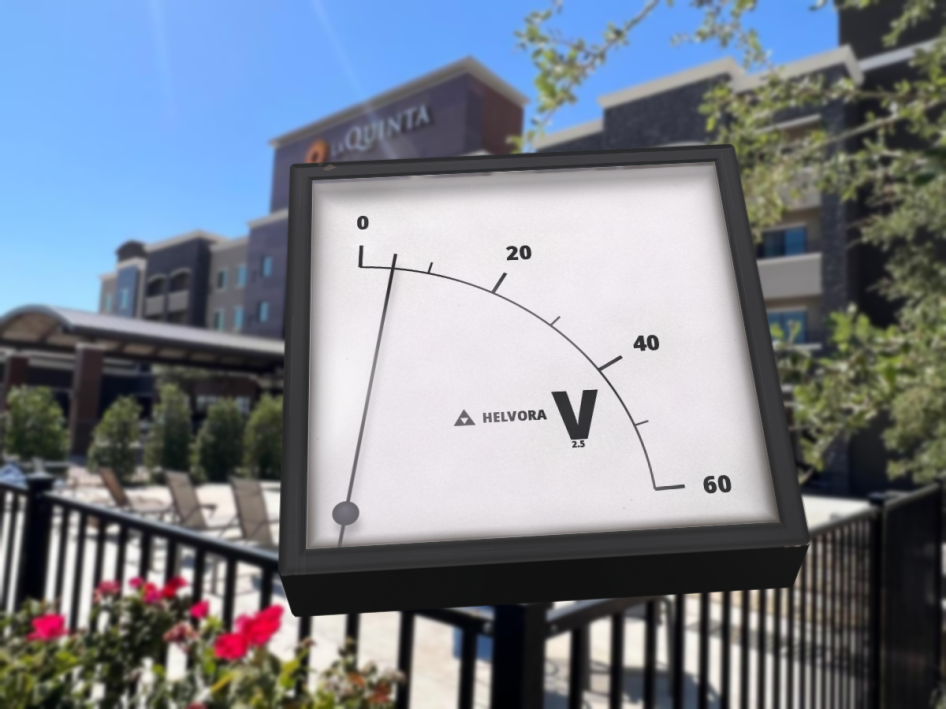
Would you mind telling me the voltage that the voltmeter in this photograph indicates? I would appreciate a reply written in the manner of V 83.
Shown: V 5
